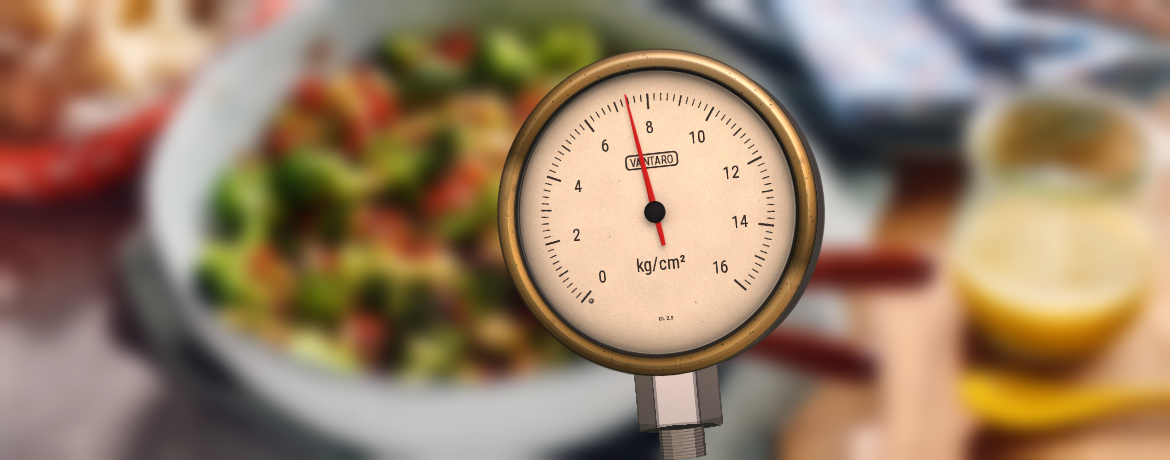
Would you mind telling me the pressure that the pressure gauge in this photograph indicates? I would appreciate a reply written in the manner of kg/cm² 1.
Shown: kg/cm² 7.4
